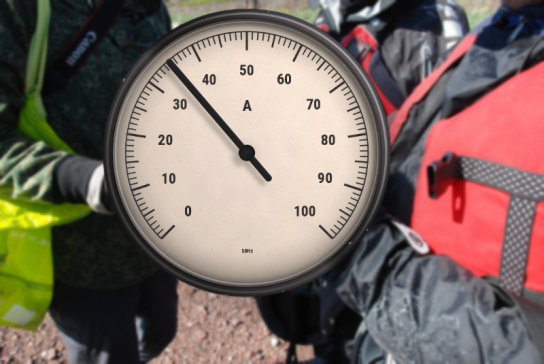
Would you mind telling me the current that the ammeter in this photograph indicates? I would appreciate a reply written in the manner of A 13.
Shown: A 35
